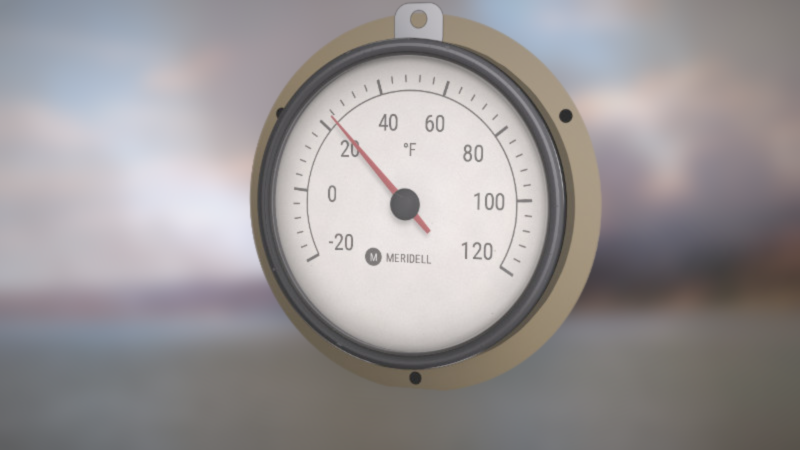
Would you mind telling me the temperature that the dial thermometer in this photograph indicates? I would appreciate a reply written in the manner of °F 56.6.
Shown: °F 24
